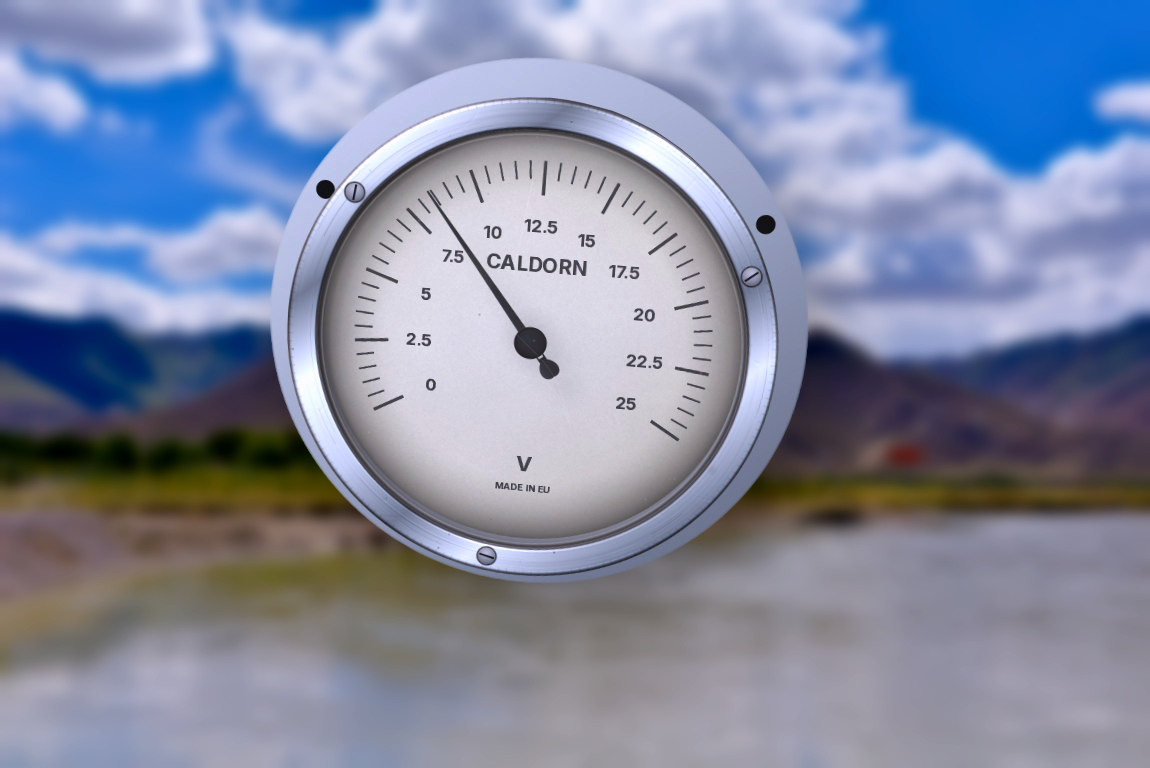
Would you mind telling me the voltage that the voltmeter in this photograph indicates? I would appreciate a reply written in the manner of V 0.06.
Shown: V 8.5
